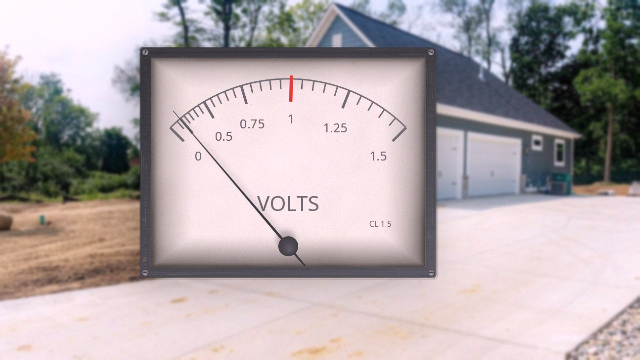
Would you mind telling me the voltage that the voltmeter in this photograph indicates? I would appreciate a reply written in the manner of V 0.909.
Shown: V 0.25
